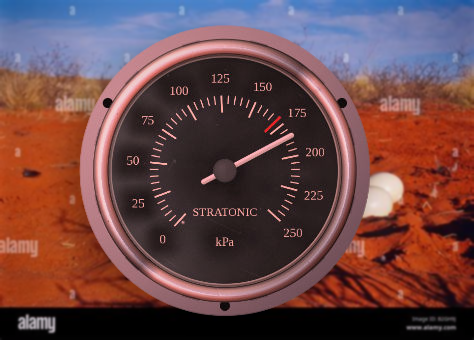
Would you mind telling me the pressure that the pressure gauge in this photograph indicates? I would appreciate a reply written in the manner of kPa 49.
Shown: kPa 185
